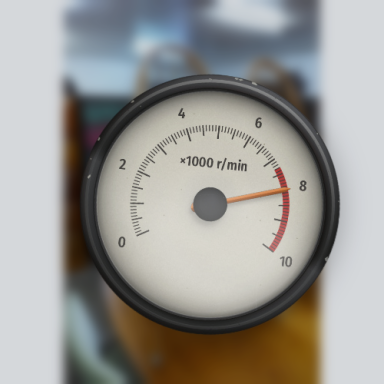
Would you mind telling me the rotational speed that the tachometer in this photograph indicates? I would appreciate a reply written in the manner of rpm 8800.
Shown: rpm 8000
